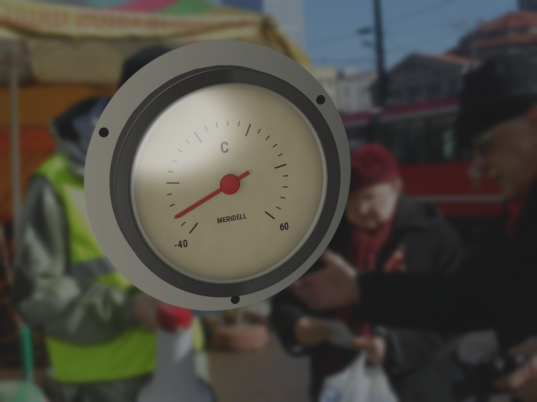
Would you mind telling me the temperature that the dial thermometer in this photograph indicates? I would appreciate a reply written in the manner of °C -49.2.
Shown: °C -32
